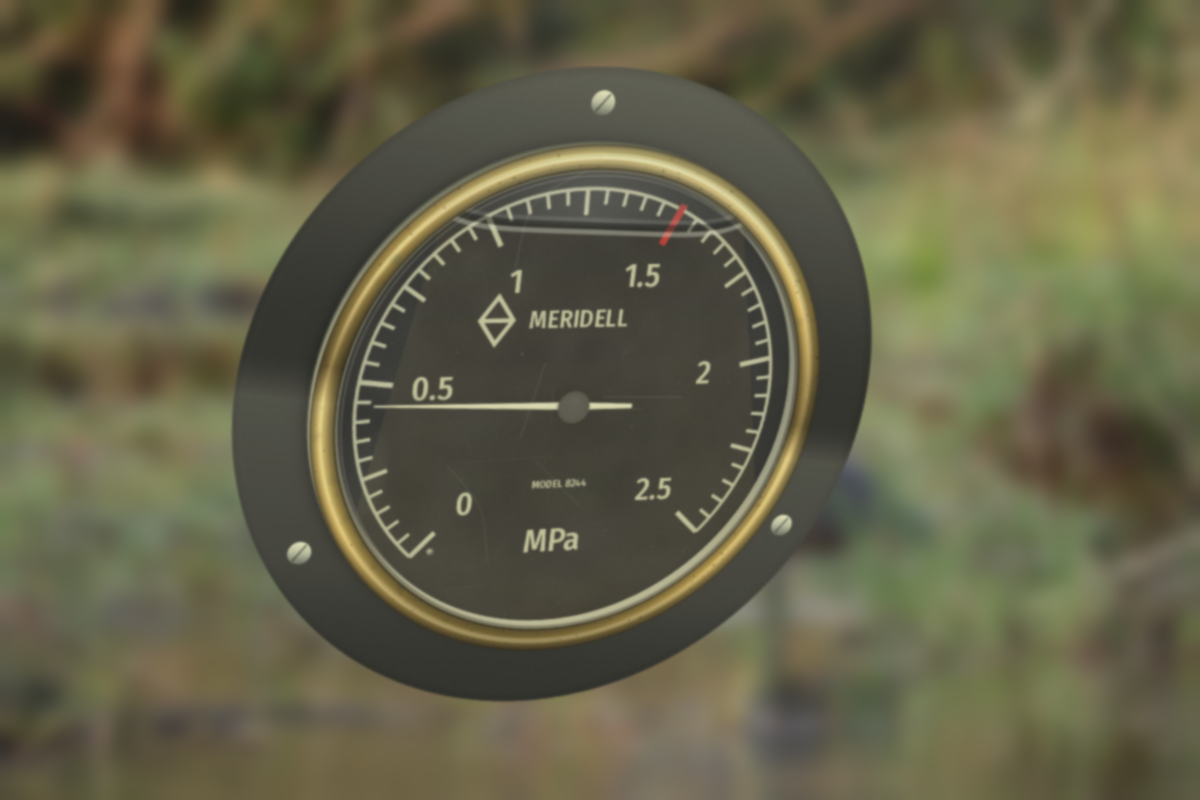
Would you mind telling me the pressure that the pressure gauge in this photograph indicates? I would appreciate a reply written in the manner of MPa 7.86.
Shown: MPa 0.45
